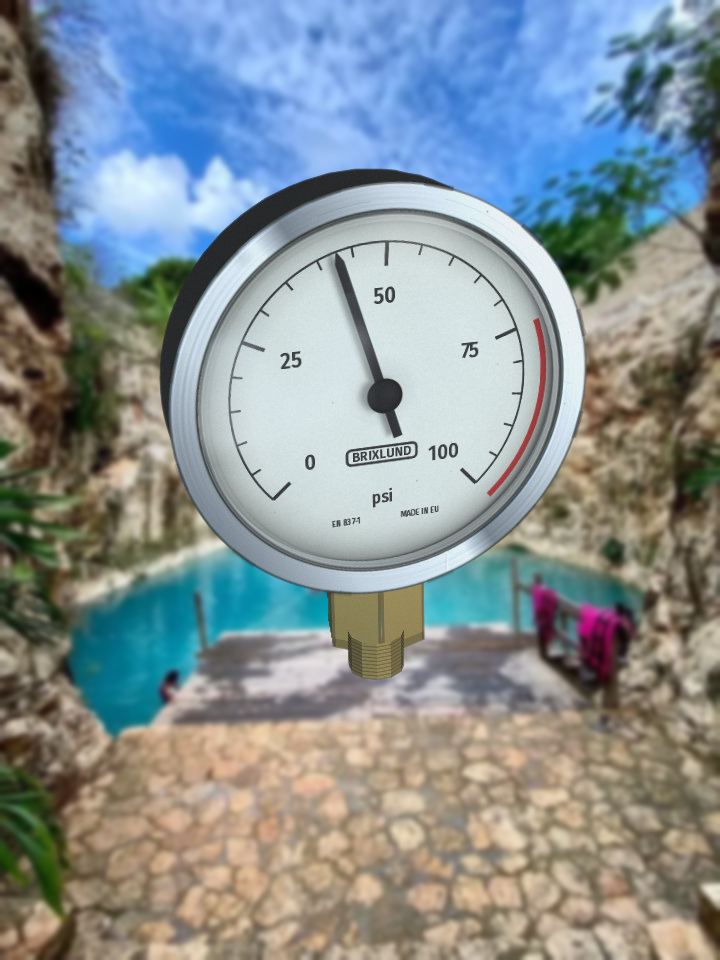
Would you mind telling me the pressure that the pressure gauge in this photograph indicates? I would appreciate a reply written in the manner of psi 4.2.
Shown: psi 42.5
